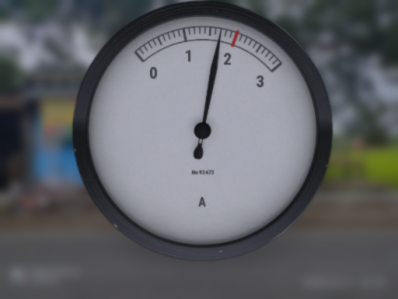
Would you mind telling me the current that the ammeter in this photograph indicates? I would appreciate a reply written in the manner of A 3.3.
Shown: A 1.7
